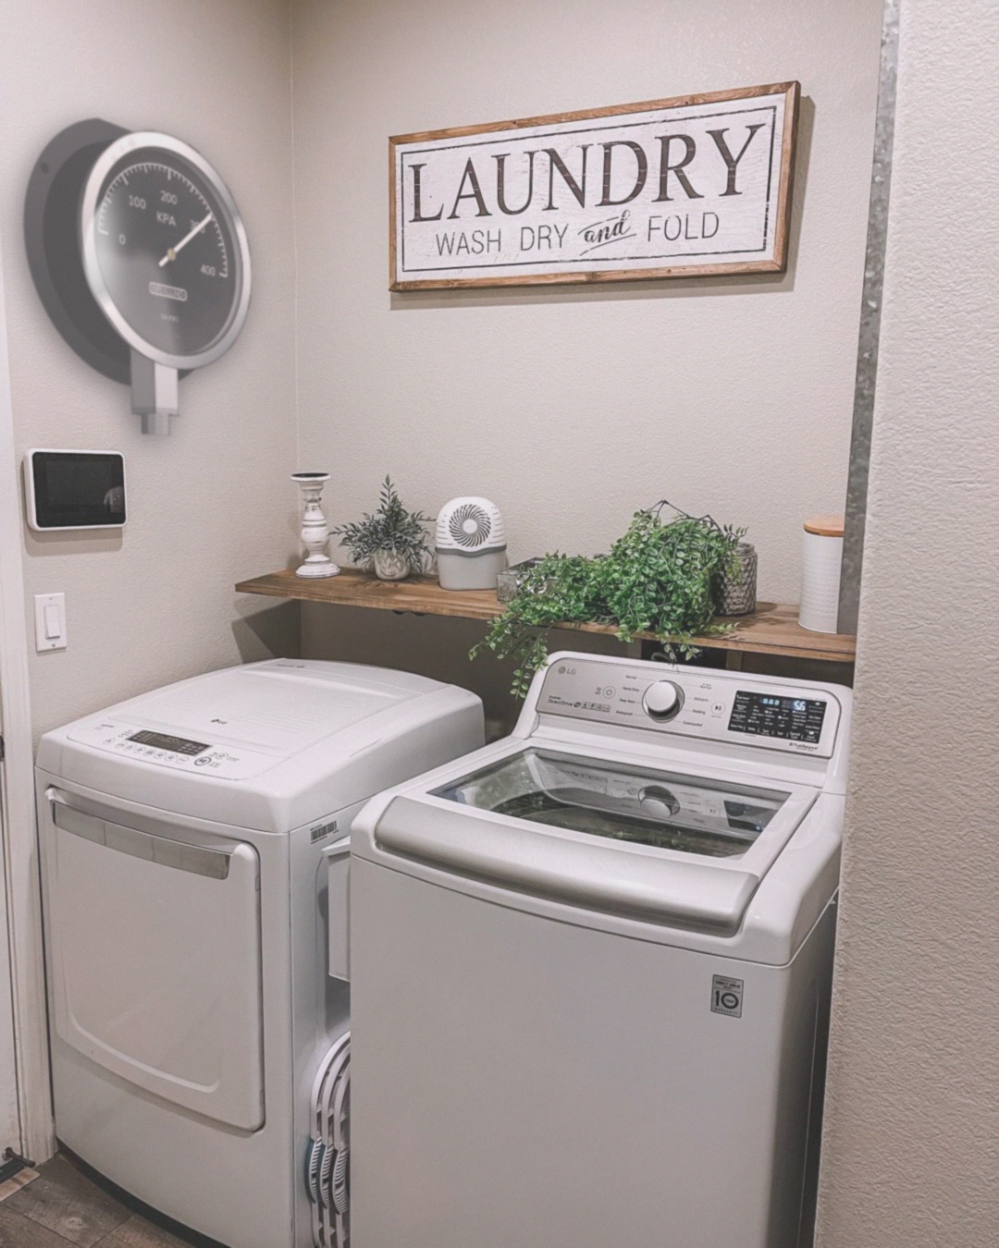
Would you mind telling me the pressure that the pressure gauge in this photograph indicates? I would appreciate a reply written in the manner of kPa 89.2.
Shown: kPa 300
